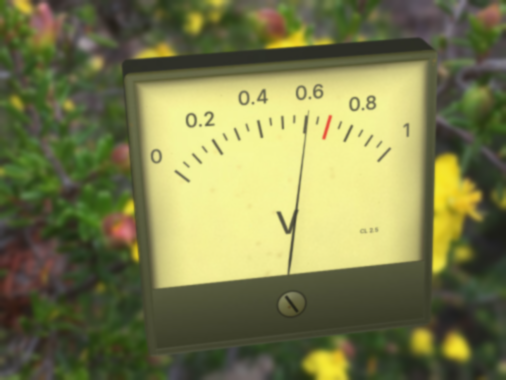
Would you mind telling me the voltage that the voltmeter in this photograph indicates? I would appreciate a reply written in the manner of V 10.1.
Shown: V 0.6
